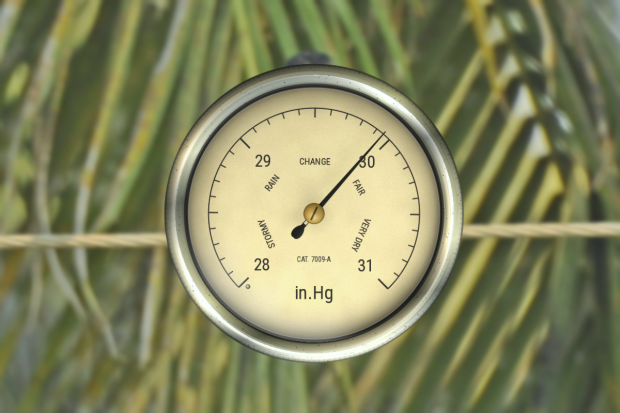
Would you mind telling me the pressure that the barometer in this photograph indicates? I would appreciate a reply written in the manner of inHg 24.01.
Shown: inHg 29.95
